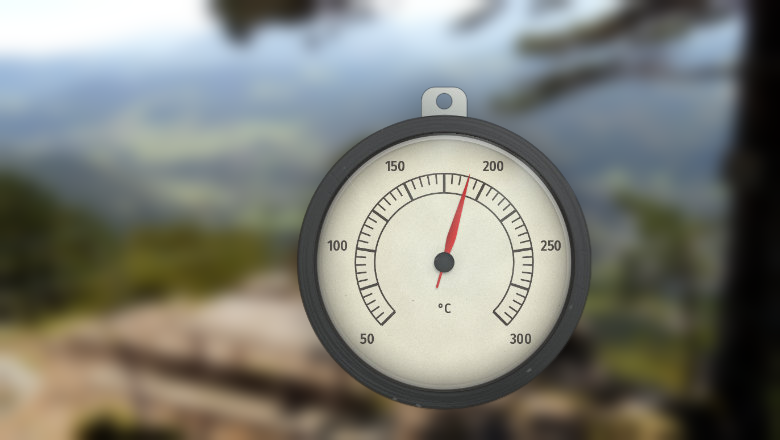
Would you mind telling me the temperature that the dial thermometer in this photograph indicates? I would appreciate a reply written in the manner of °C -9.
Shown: °C 190
